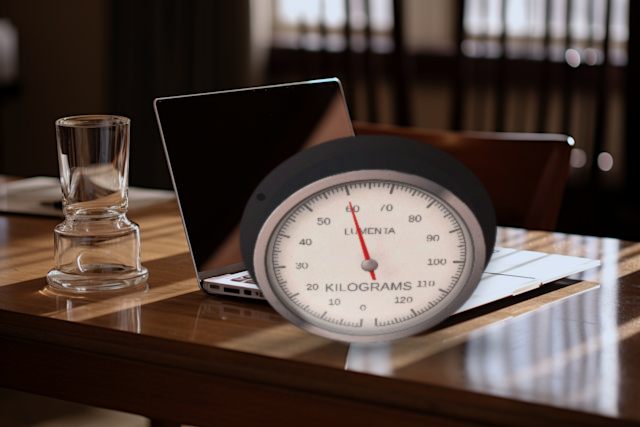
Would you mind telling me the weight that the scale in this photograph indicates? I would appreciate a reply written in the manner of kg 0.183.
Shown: kg 60
